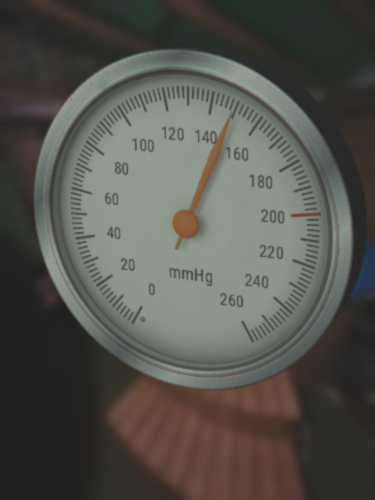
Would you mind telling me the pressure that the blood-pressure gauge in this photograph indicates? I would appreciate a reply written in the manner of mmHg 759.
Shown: mmHg 150
